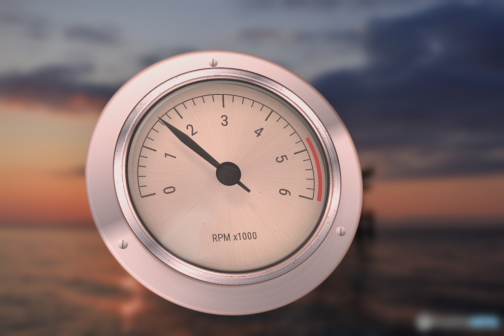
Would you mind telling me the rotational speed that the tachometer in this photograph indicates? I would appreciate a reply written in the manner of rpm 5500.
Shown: rpm 1600
